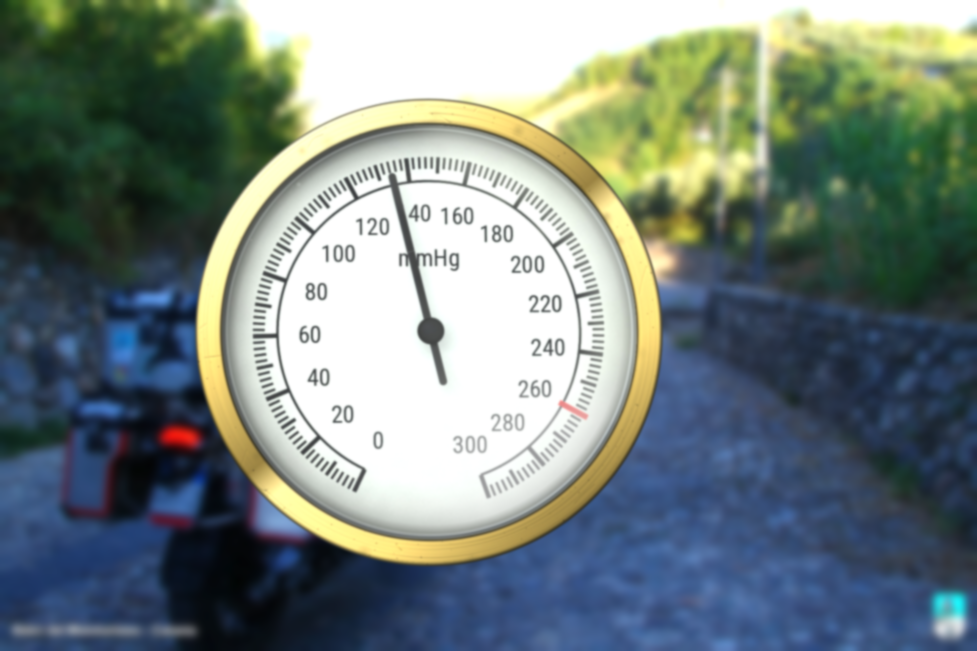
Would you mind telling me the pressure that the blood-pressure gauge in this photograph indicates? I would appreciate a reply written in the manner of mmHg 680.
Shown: mmHg 134
